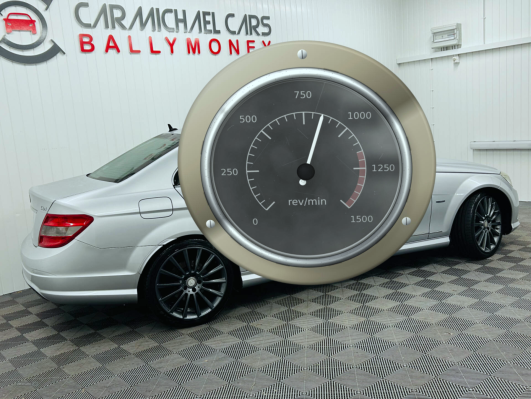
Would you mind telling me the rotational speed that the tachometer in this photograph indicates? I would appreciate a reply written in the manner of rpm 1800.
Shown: rpm 850
